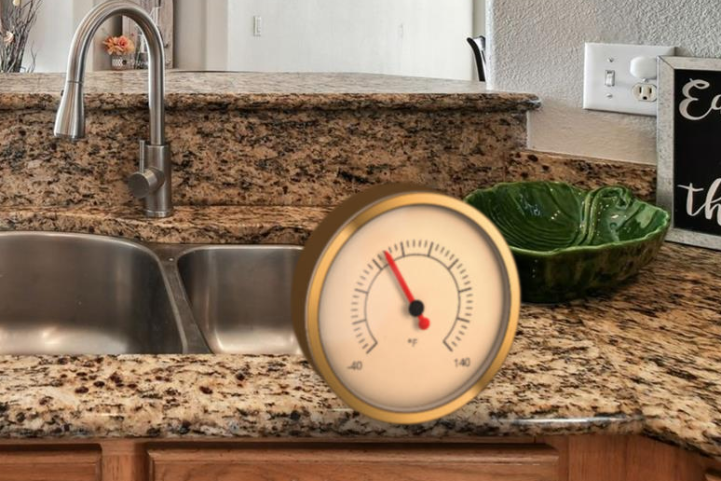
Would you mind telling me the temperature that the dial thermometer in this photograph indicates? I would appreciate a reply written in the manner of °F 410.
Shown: °F 28
